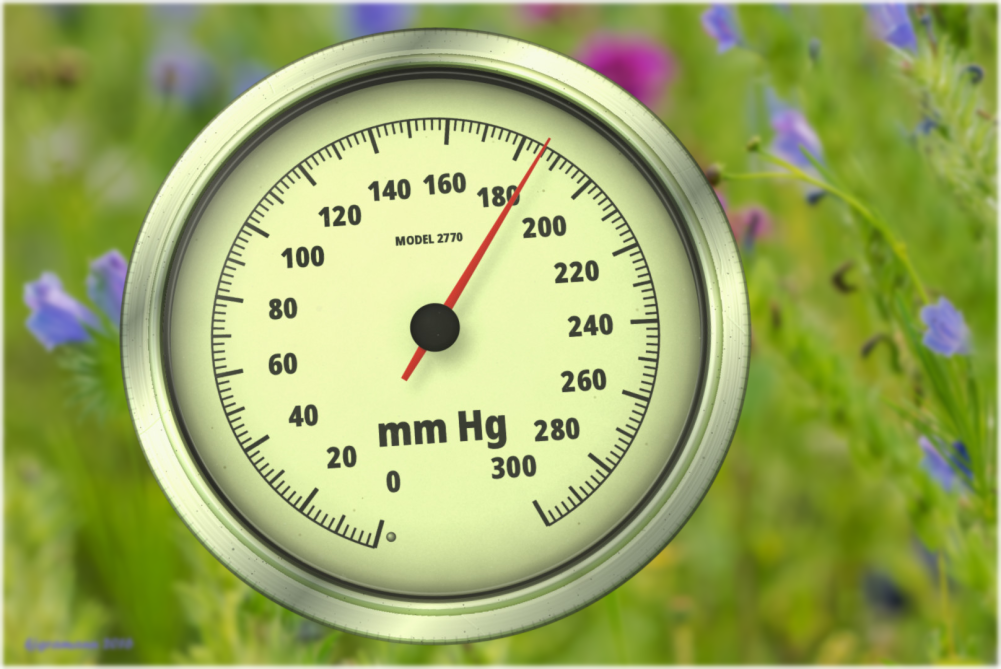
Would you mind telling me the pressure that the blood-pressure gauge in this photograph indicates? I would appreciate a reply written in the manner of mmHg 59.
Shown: mmHg 186
